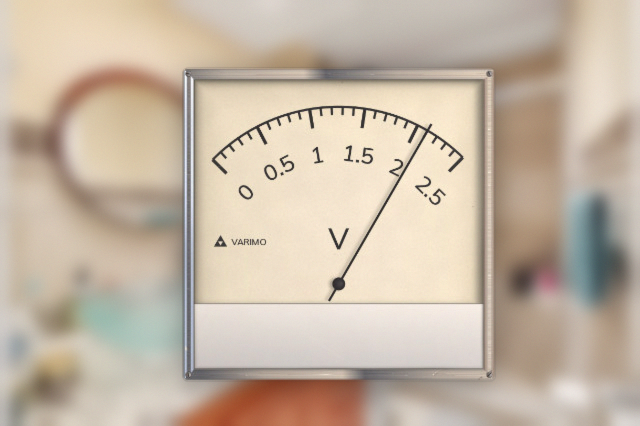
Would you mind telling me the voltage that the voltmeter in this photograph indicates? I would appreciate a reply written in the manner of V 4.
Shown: V 2.1
